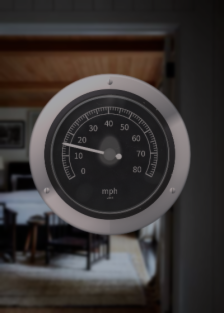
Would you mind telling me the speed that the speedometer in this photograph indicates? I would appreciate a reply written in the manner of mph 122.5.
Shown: mph 15
